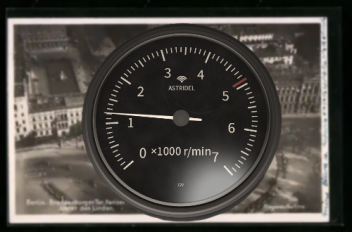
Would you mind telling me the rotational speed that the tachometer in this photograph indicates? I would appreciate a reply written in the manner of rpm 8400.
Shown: rpm 1200
